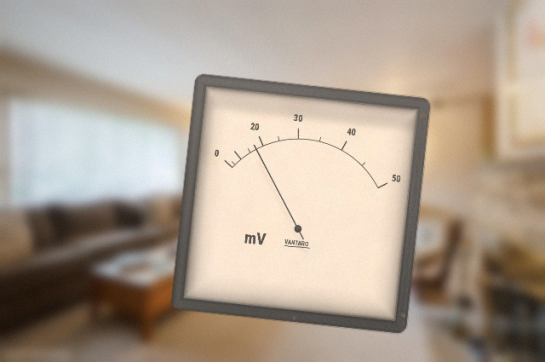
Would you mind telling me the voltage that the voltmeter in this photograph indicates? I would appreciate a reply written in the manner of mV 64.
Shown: mV 17.5
